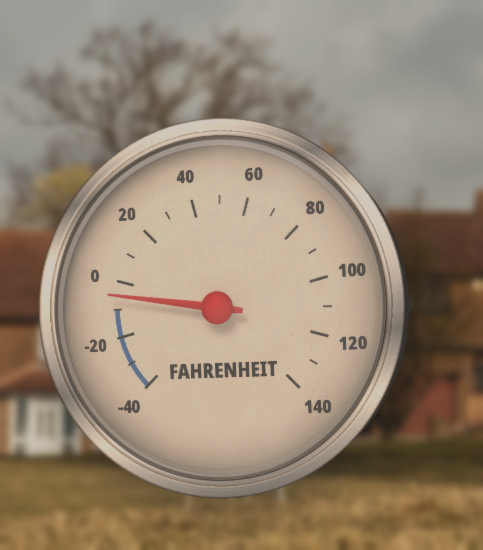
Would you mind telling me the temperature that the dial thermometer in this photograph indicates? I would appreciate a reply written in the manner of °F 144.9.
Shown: °F -5
